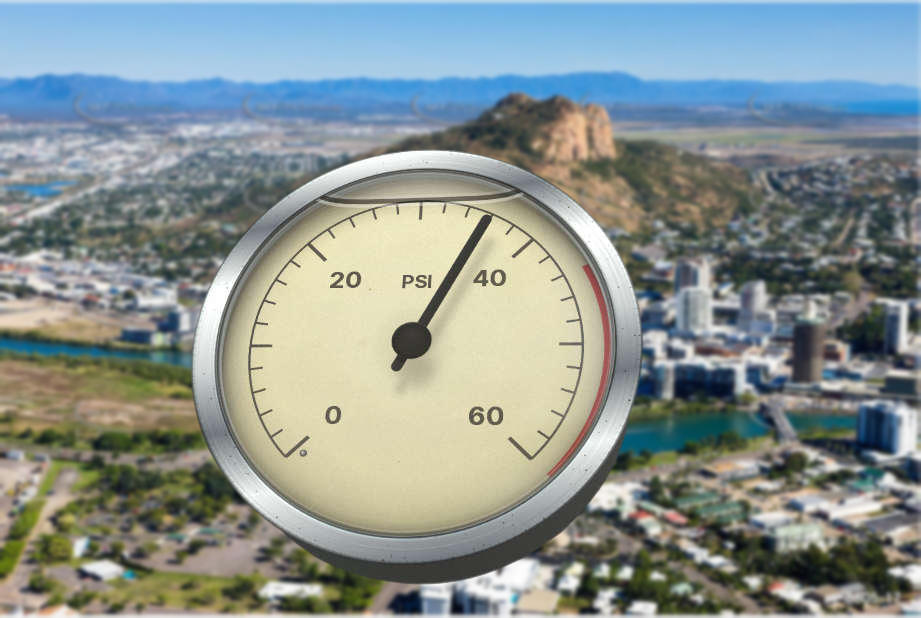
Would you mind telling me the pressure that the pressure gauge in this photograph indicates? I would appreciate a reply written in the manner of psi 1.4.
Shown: psi 36
